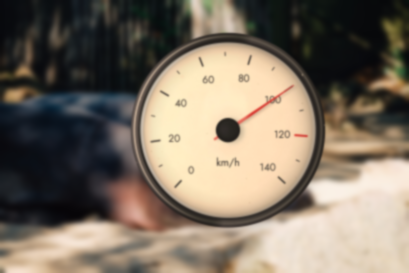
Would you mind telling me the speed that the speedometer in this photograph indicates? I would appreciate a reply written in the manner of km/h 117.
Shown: km/h 100
